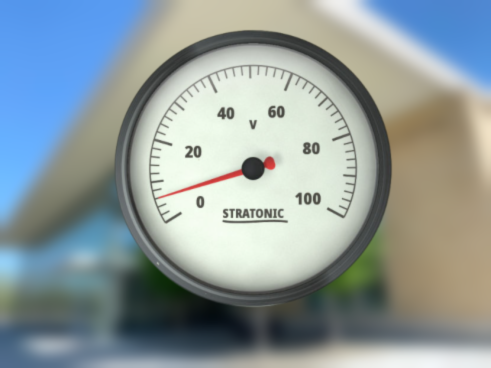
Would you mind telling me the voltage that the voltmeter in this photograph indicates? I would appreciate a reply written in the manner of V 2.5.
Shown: V 6
